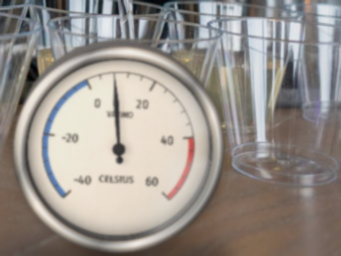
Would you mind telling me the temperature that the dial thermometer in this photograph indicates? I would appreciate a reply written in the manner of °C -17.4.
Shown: °C 8
